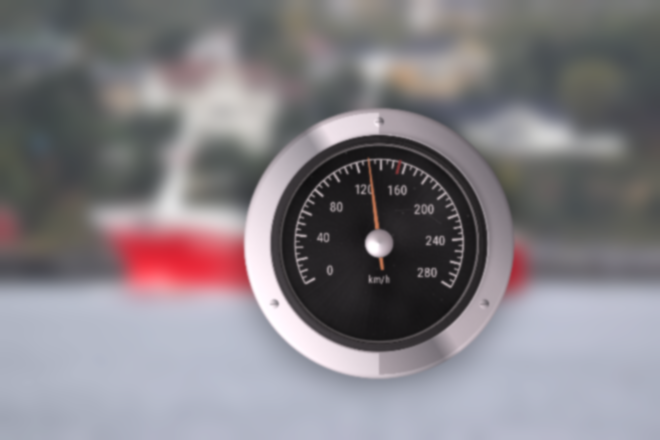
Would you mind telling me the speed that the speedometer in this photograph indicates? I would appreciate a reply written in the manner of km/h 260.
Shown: km/h 130
